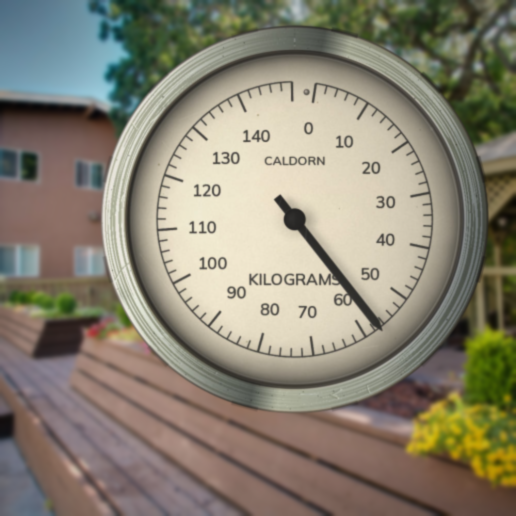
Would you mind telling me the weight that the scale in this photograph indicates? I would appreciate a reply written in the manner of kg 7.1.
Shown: kg 57
